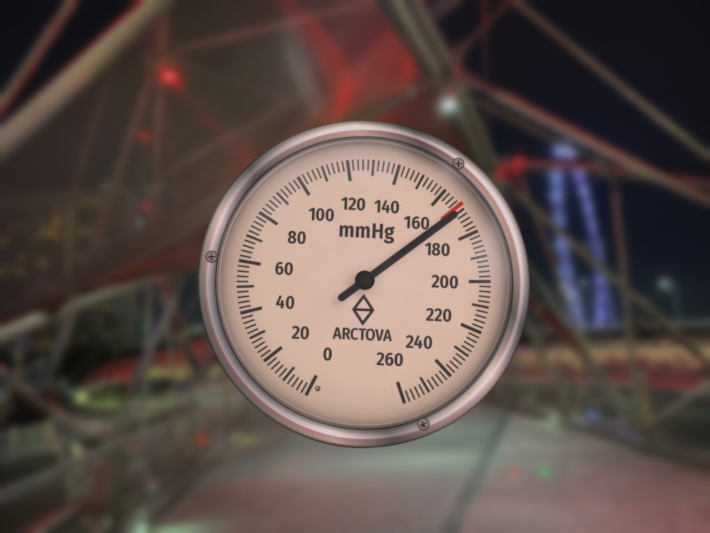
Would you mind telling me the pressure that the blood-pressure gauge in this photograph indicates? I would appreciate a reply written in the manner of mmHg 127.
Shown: mmHg 170
